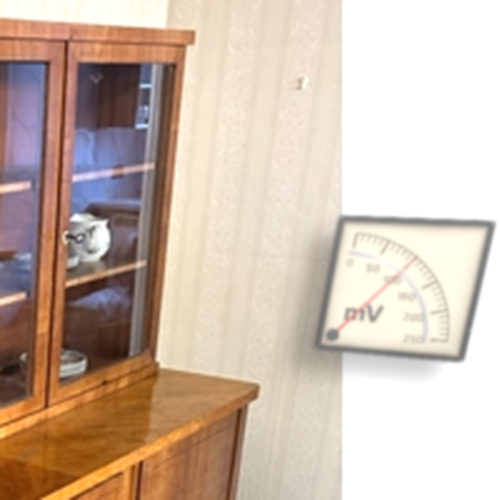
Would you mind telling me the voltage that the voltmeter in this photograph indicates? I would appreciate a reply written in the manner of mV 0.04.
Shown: mV 100
